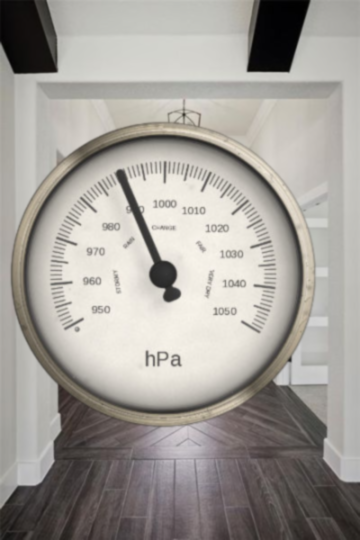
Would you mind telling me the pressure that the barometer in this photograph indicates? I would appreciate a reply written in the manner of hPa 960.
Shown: hPa 990
